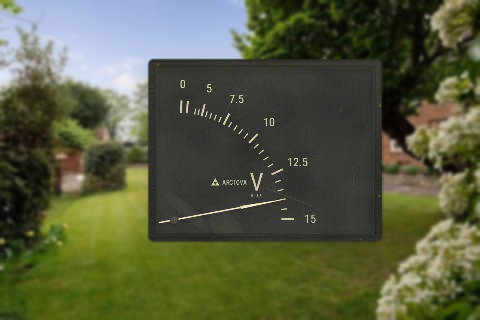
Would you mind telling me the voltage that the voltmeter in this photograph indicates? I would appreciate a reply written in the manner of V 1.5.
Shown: V 14
